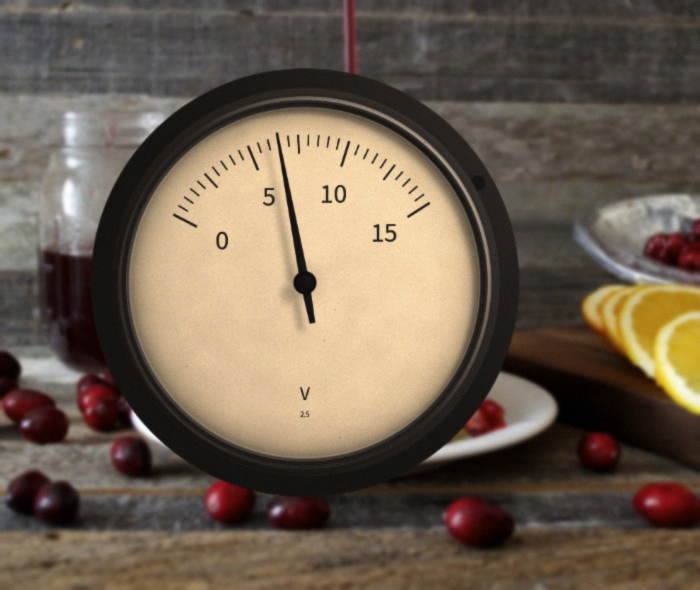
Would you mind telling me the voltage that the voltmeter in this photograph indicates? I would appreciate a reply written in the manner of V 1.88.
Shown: V 6.5
